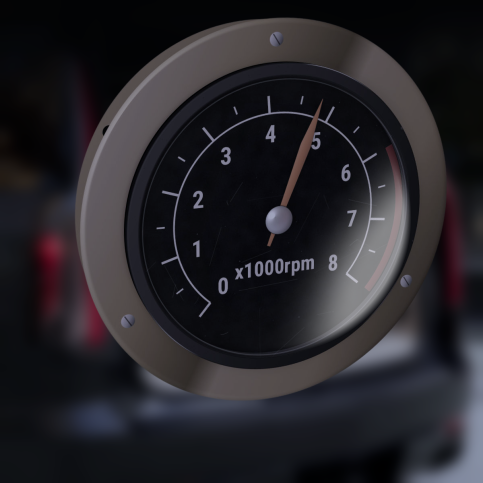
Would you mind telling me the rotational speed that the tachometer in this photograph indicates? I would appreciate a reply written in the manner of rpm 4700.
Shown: rpm 4750
